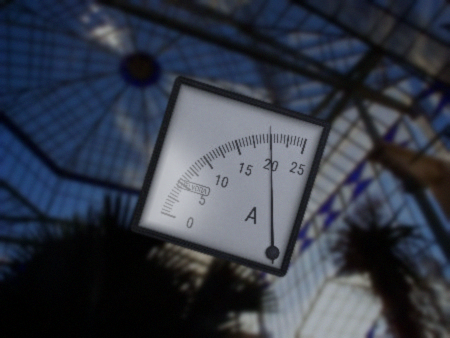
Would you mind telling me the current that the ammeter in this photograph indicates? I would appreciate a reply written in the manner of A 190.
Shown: A 20
